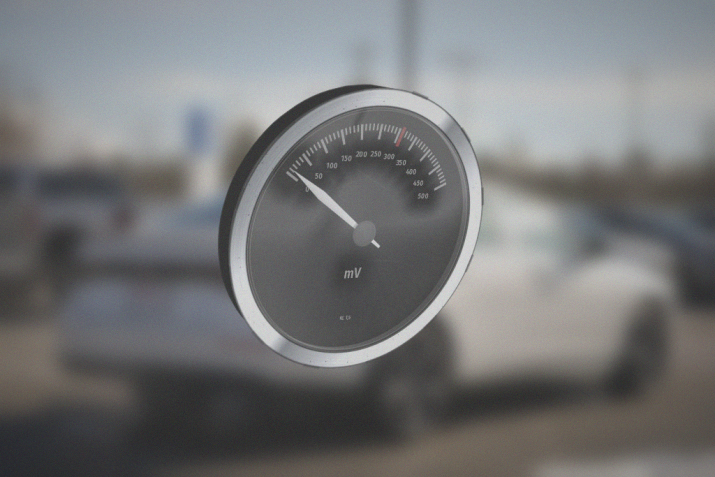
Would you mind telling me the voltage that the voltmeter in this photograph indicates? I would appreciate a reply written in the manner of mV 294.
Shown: mV 10
